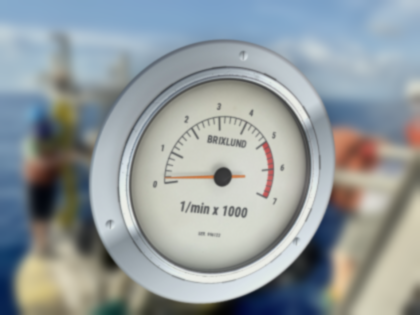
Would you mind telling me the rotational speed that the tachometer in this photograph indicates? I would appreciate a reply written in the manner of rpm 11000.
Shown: rpm 200
